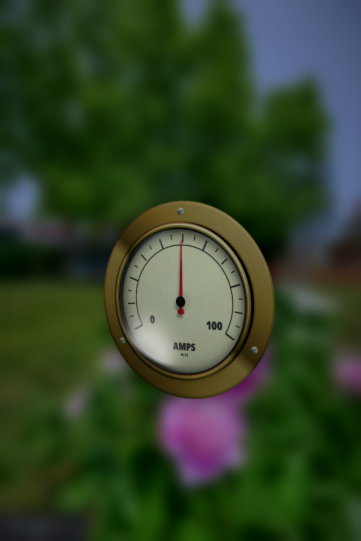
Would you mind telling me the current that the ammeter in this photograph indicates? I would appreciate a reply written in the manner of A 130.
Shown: A 50
